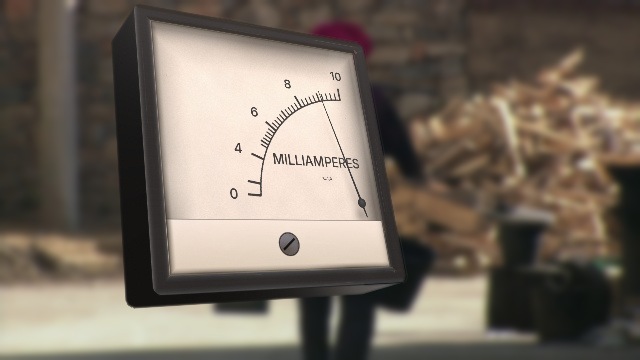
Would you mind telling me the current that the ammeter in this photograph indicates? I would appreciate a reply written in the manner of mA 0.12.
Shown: mA 9
